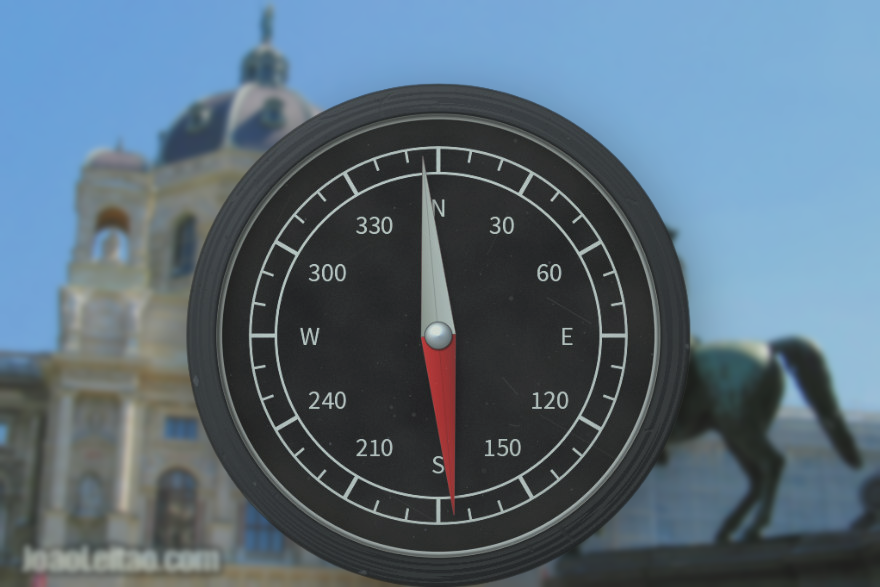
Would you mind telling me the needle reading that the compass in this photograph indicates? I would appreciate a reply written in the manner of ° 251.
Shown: ° 175
